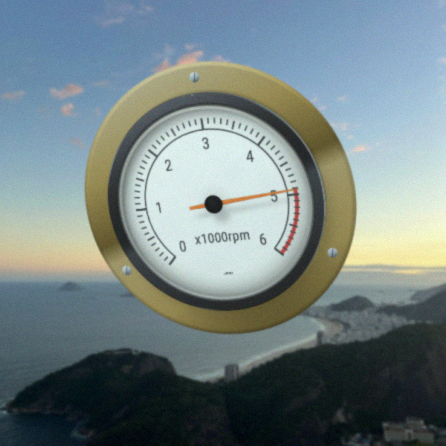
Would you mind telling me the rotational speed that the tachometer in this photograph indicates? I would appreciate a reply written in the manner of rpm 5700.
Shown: rpm 4900
